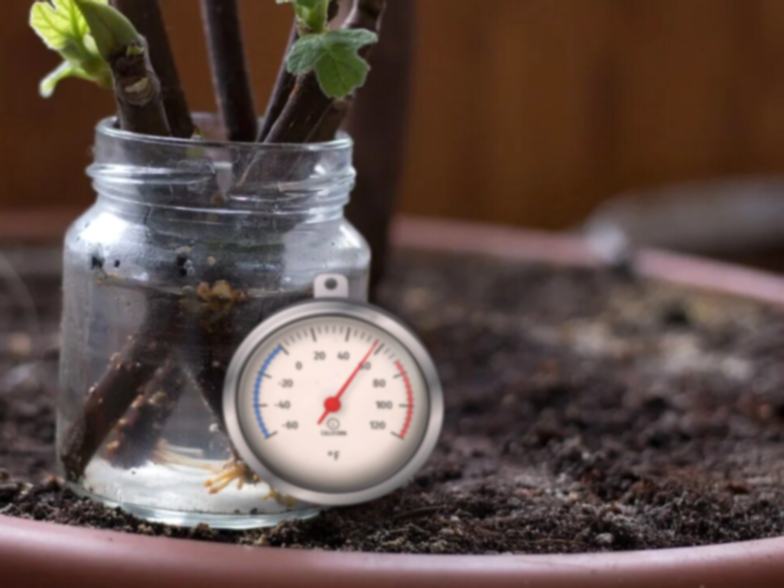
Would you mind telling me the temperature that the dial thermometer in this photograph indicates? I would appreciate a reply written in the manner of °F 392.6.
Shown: °F 56
